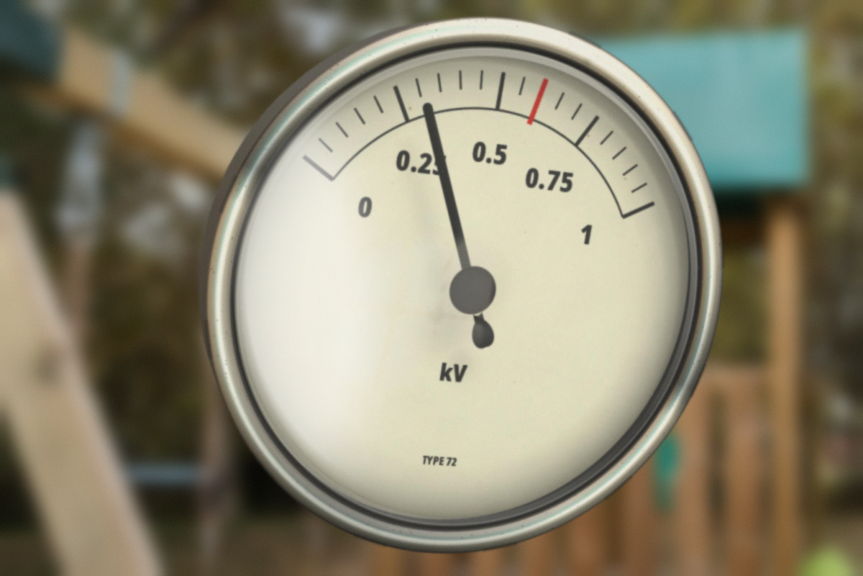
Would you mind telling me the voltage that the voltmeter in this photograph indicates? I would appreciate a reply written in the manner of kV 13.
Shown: kV 0.3
